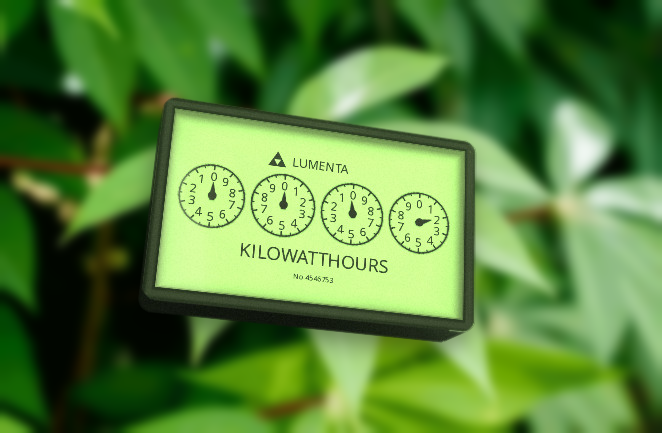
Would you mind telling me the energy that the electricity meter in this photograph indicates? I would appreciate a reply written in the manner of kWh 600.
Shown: kWh 2
